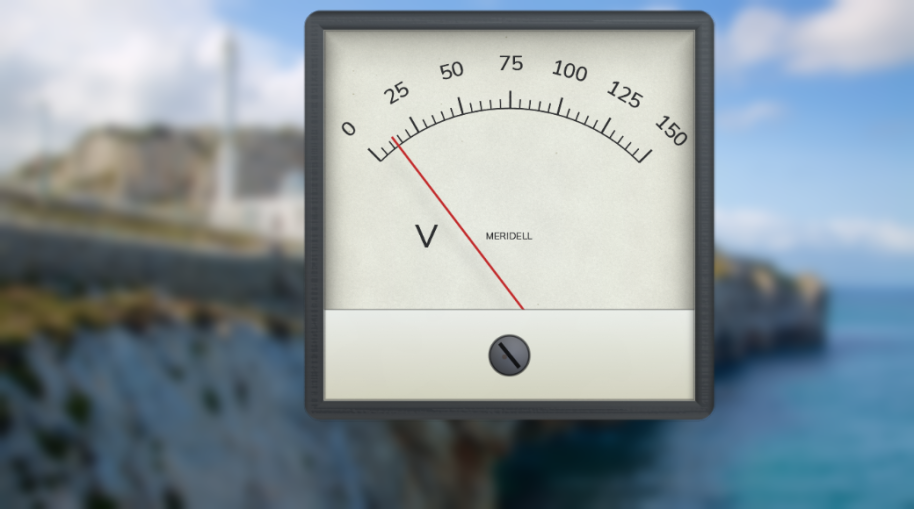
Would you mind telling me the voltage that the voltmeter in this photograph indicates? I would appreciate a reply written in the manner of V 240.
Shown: V 12.5
